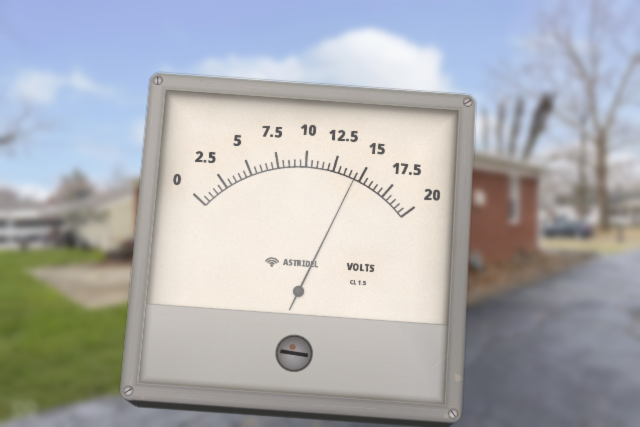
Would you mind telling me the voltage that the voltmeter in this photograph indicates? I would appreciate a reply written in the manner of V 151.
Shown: V 14.5
